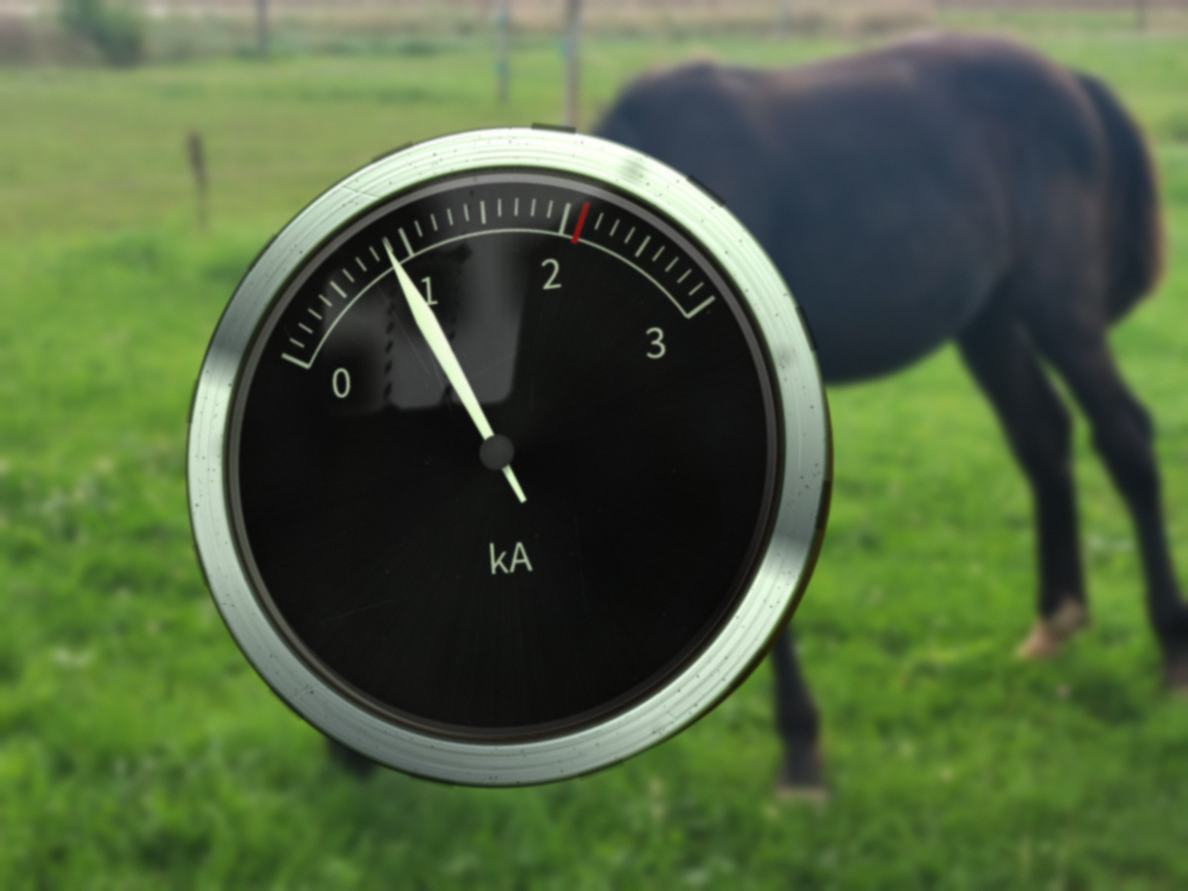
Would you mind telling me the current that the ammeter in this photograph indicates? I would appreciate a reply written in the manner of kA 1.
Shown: kA 0.9
